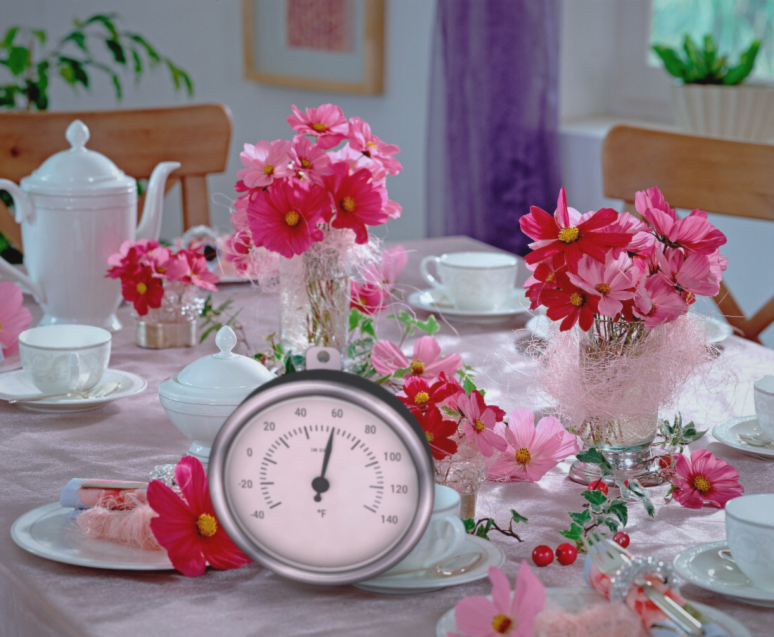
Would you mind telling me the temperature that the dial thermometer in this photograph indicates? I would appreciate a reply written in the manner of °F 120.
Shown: °F 60
